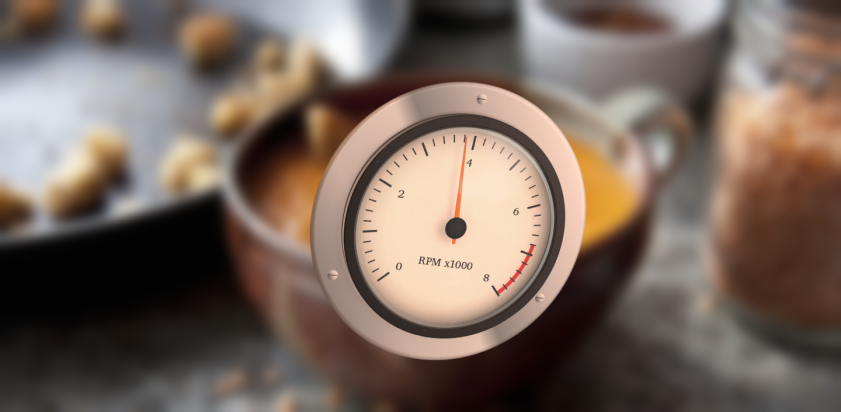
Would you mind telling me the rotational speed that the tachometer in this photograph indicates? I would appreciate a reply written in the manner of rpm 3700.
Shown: rpm 3800
